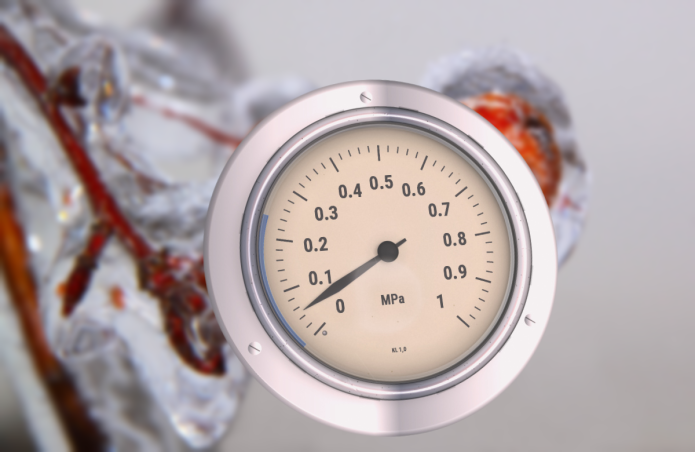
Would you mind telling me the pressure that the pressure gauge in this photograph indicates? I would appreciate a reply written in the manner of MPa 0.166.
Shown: MPa 0.05
